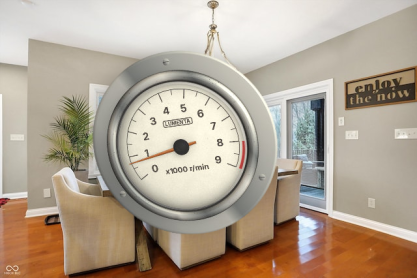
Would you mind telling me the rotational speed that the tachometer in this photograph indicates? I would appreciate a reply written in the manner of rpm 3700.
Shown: rpm 750
